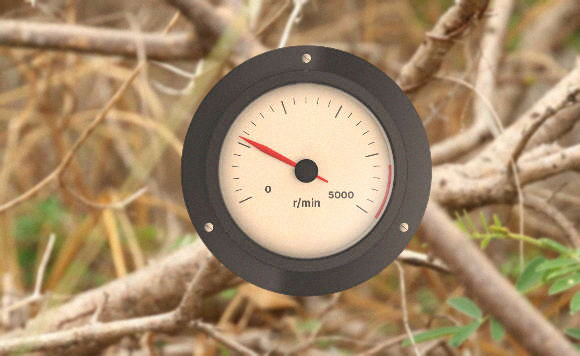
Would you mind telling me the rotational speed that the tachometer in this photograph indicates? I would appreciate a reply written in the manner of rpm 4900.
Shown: rpm 1100
